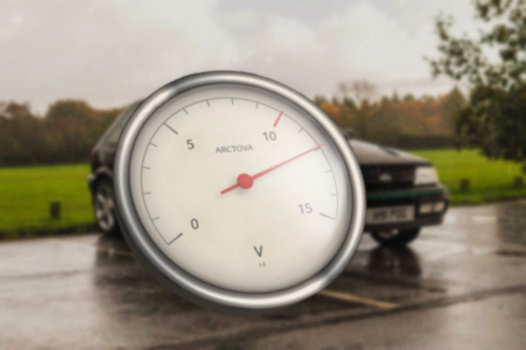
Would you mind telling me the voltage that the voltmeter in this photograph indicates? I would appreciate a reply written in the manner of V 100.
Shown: V 12
